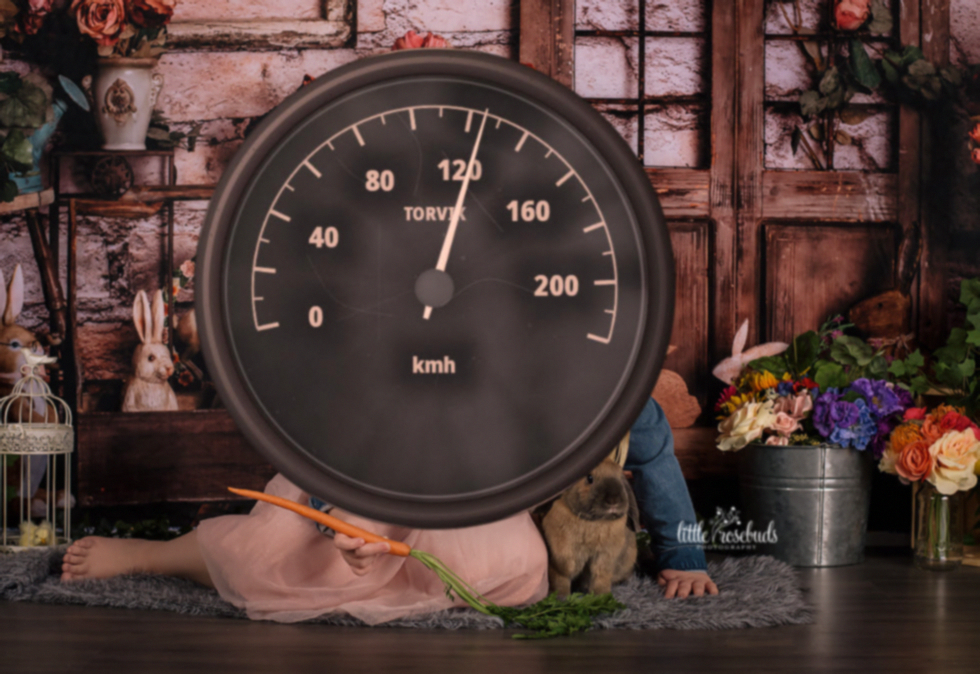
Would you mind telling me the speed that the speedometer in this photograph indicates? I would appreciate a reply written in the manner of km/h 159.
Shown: km/h 125
